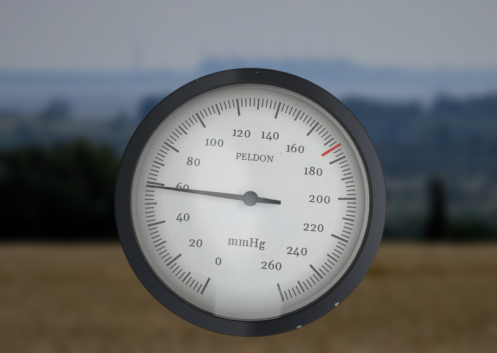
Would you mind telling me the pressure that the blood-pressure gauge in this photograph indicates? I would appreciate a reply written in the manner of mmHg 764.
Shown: mmHg 58
